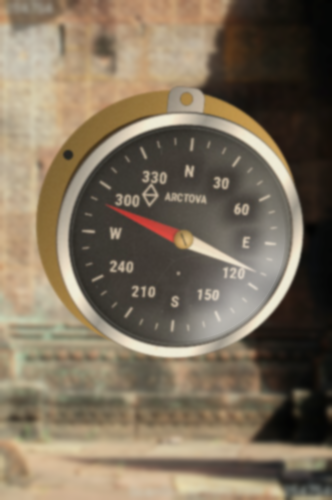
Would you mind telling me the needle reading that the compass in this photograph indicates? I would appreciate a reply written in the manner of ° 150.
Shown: ° 290
